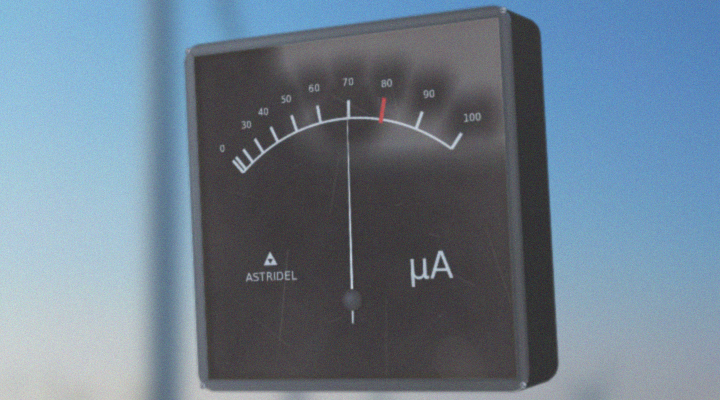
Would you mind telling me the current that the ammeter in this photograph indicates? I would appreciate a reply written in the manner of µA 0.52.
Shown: µA 70
